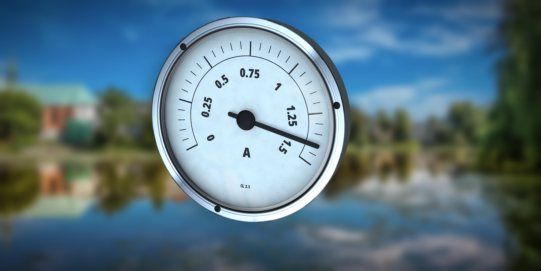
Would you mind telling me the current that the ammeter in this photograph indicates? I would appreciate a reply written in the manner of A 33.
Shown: A 1.4
